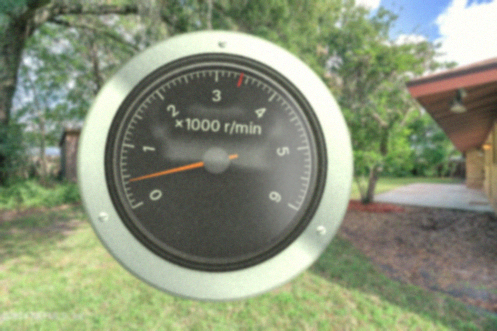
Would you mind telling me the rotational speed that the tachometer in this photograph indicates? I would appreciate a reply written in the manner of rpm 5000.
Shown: rpm 400
